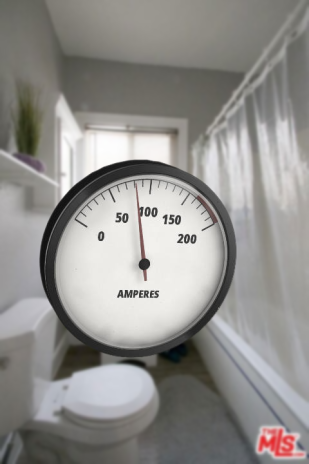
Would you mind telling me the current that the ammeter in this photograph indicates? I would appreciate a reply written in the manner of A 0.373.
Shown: A 80
